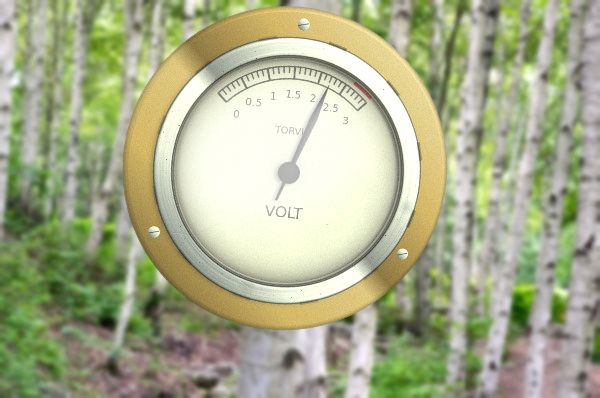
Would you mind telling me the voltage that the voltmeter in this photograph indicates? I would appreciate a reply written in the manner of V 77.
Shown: V 2.2
